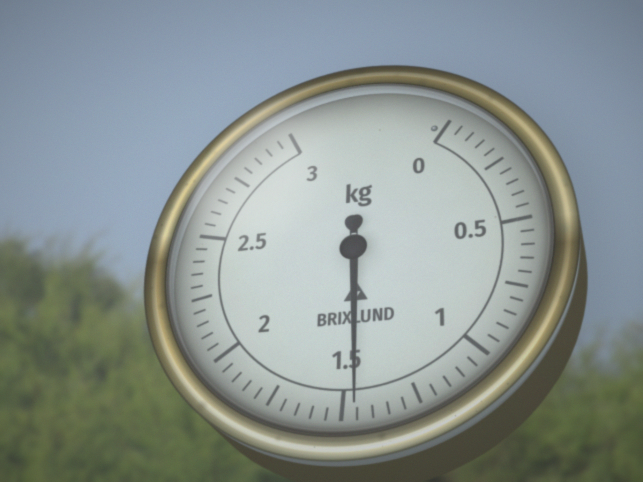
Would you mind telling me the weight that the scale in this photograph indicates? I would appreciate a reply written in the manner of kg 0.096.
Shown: kg 1.45
